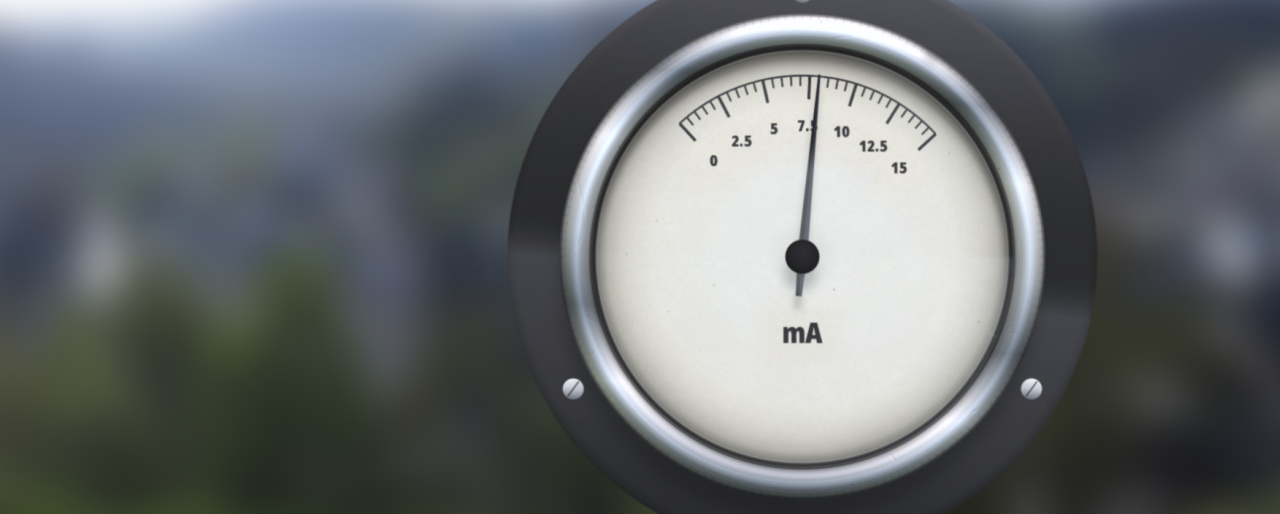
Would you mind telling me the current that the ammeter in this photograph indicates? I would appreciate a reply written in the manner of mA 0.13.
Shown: mA 8
